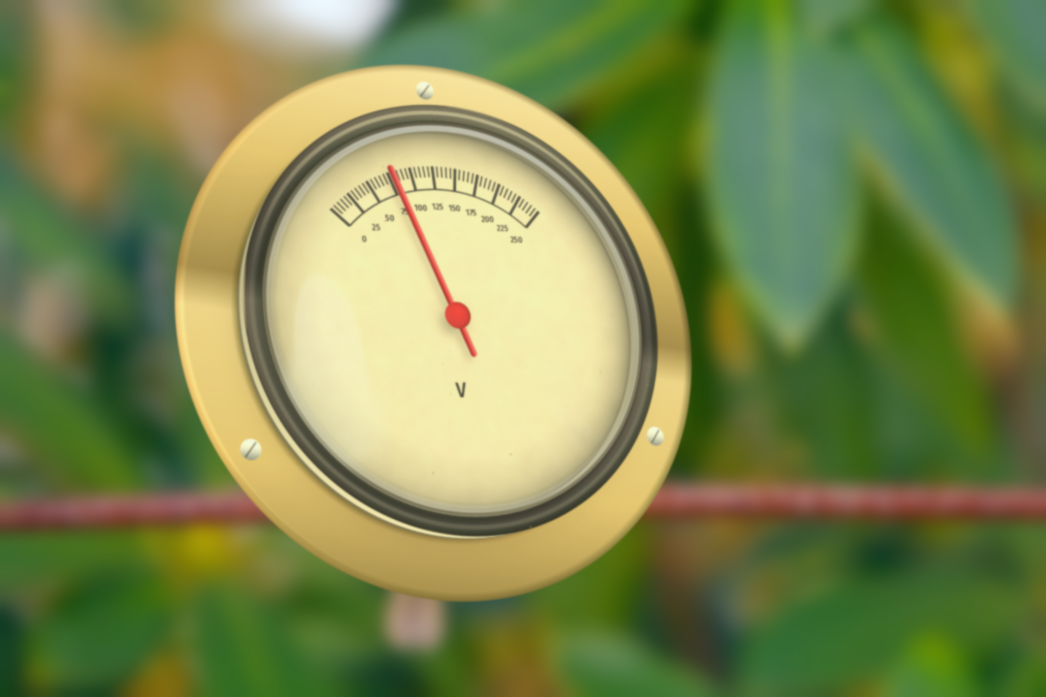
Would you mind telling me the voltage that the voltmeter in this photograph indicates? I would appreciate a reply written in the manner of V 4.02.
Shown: V 75
